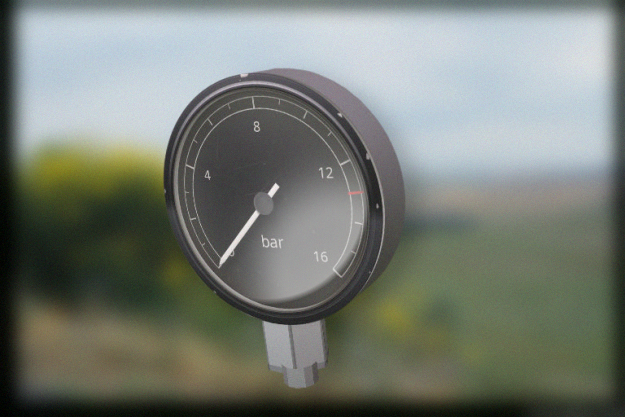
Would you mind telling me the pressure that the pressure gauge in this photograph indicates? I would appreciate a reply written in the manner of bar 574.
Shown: bar 0
